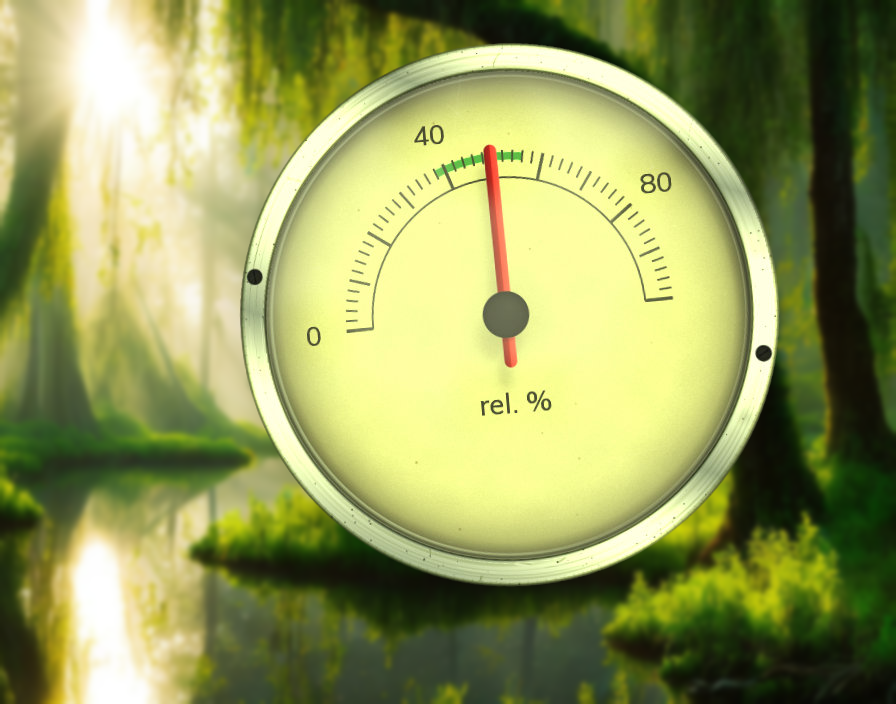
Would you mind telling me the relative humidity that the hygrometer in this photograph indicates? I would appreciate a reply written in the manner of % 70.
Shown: % 50
